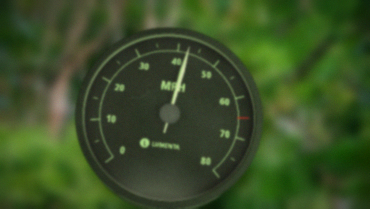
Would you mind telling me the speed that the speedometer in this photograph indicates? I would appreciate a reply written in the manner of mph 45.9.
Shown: mph 42.5
